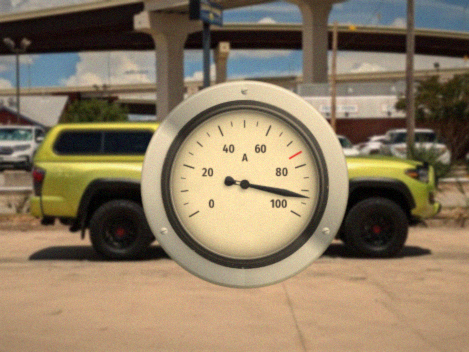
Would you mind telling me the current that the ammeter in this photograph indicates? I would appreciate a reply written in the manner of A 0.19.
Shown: A 92.5
